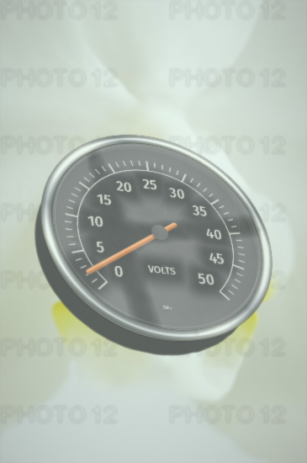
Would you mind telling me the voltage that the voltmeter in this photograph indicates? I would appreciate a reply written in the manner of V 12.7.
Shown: V 2
